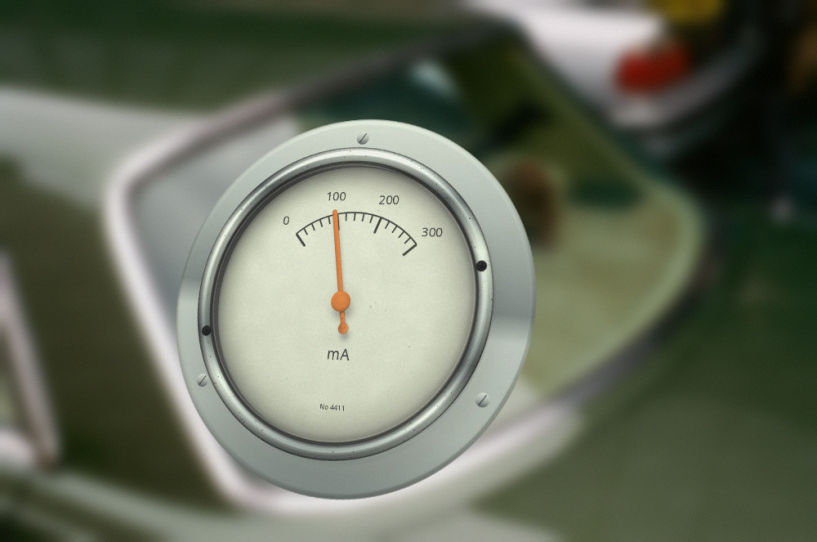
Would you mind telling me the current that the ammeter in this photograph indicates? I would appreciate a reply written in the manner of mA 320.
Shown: mA 100
